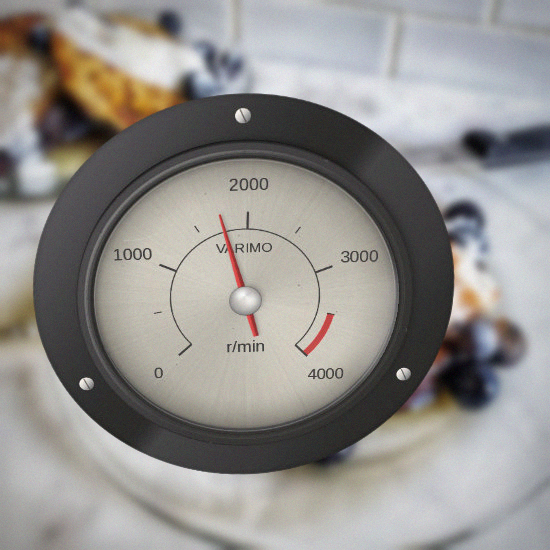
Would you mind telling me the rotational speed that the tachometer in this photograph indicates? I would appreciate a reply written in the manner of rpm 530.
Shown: rpm 1750
